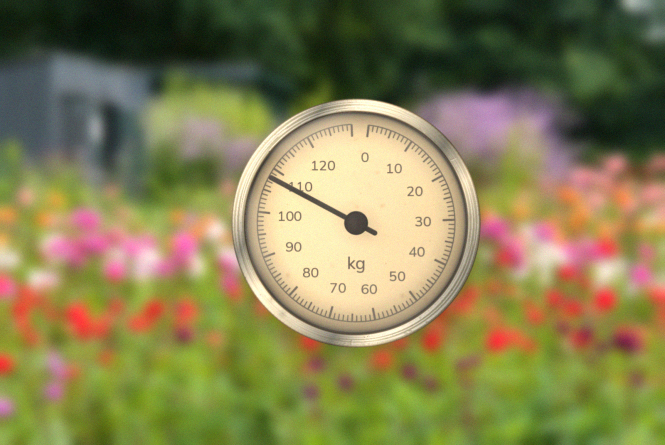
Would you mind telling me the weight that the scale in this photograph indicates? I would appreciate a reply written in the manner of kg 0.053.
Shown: kg 108
